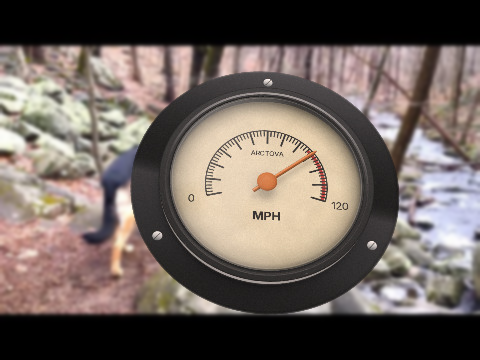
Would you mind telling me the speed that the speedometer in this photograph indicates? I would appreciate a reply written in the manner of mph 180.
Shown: mph 90
